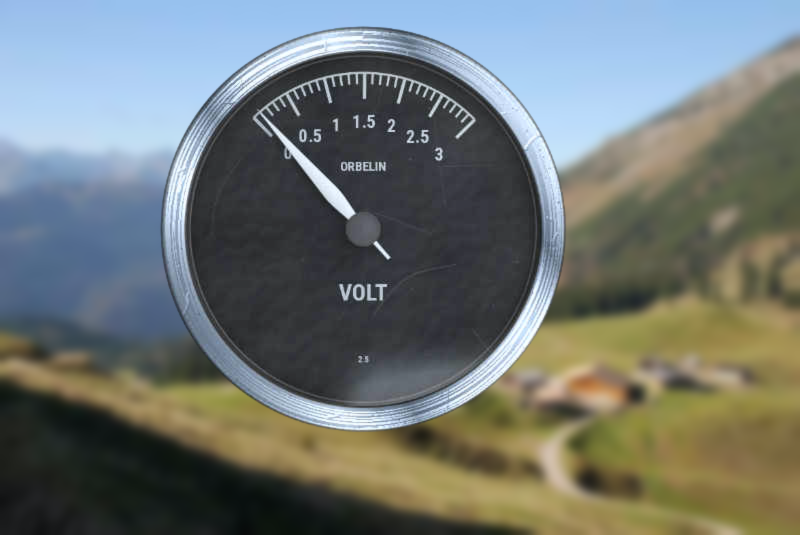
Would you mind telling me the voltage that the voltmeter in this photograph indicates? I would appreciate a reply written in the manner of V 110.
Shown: V 0.1
